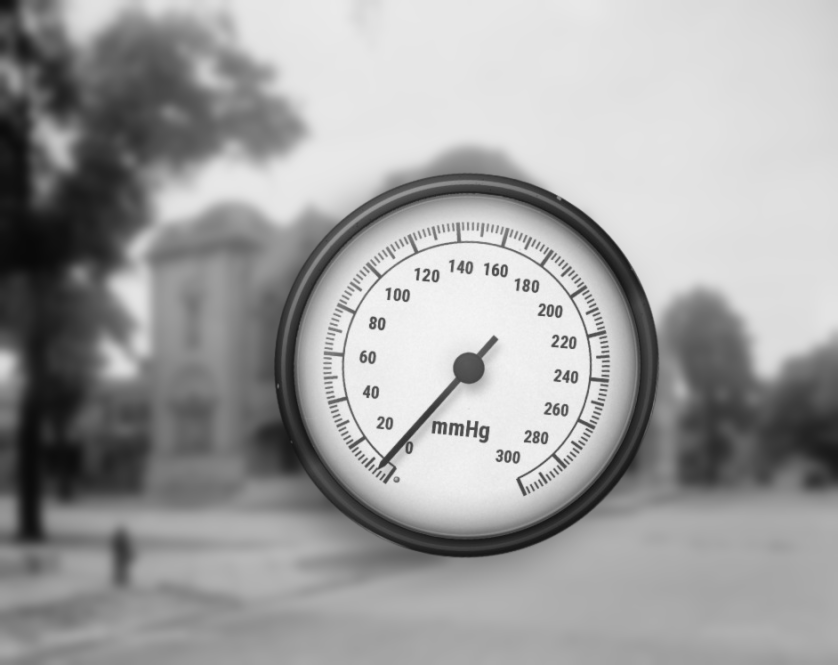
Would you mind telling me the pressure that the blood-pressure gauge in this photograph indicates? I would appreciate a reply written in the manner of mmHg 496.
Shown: mmHg 6
